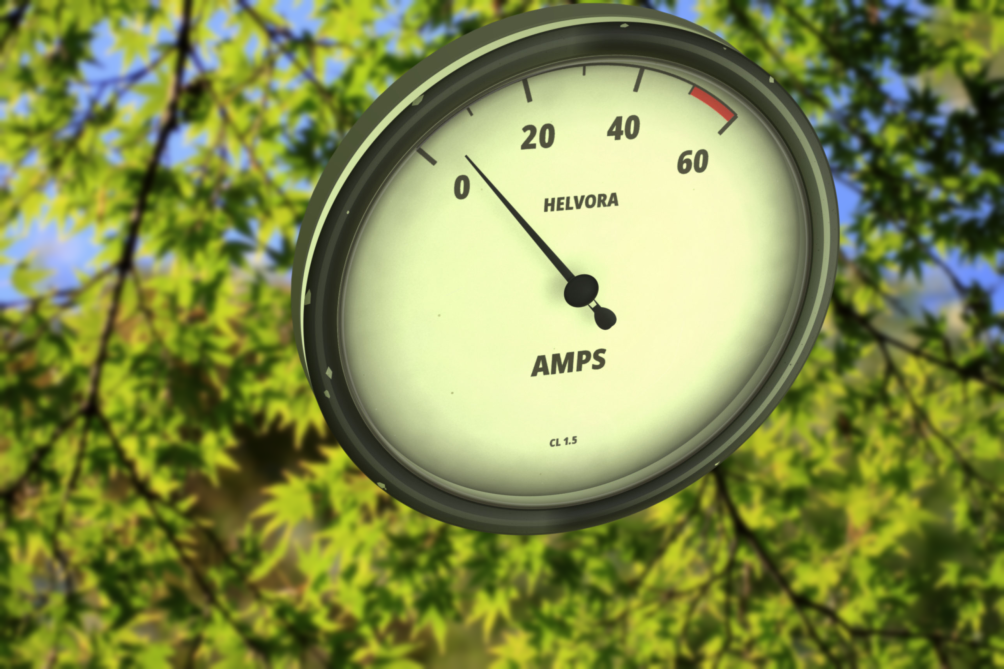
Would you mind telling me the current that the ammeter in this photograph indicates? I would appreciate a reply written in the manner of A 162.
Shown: A 5
